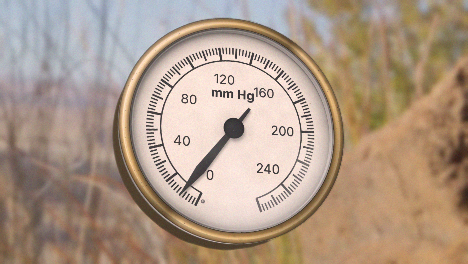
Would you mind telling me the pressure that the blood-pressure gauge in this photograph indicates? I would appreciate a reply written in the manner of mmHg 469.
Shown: mmHg 10
